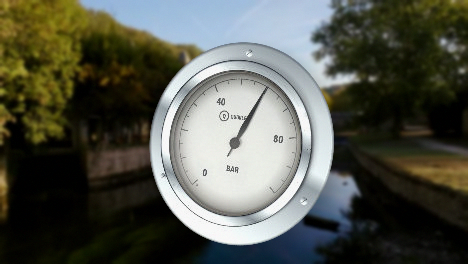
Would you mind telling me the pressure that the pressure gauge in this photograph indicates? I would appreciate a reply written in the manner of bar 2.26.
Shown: bar 60
